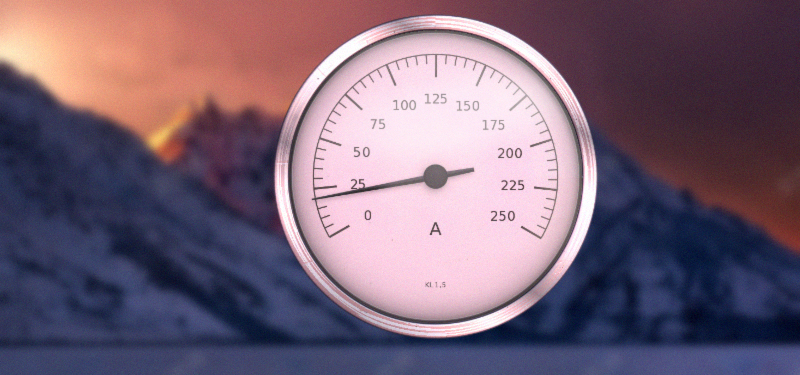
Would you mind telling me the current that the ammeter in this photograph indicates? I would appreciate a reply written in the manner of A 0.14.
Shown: A 20
